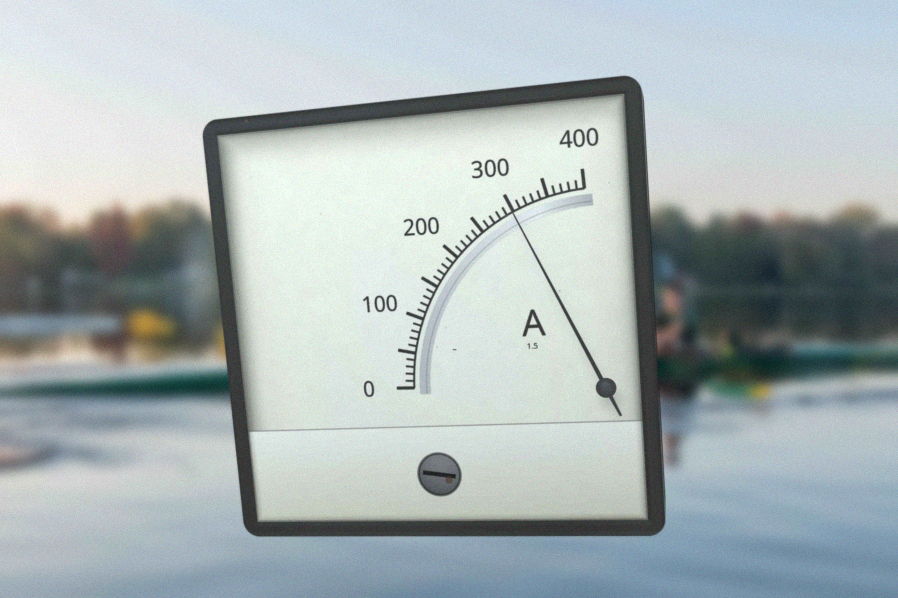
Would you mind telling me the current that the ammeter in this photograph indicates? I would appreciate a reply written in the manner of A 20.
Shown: A 300
